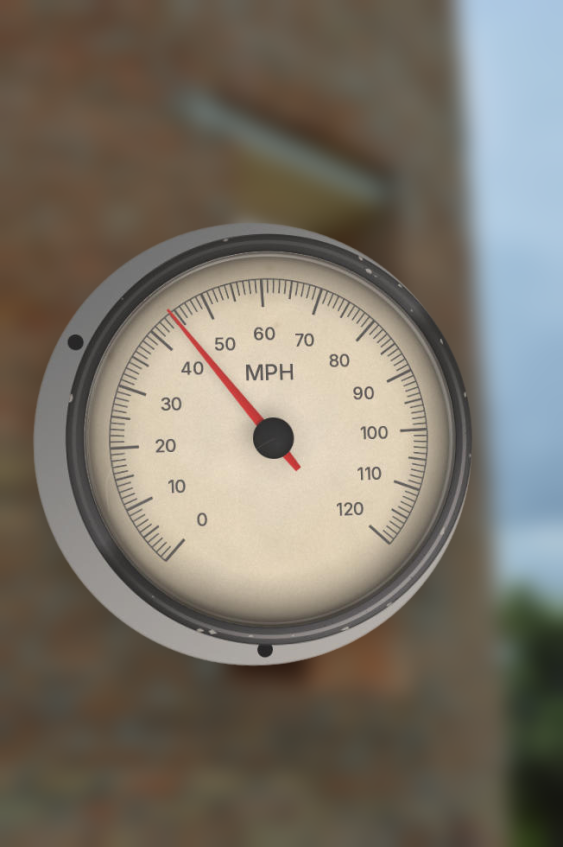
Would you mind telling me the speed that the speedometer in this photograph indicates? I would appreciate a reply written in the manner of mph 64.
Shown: mph 44
